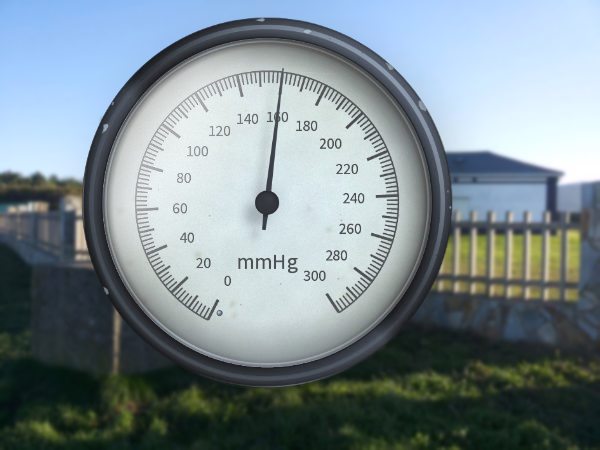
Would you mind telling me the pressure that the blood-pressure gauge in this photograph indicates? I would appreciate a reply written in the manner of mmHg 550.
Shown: mmHg 160
